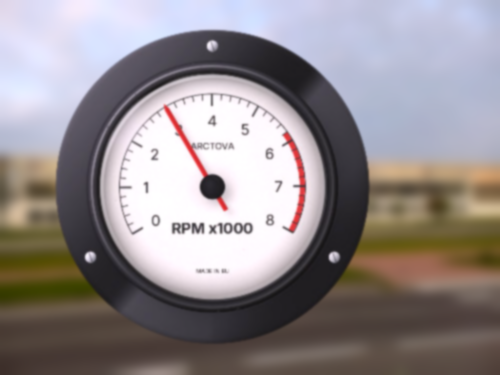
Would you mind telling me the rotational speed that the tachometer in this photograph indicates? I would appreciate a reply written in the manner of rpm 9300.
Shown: rpm 3000
